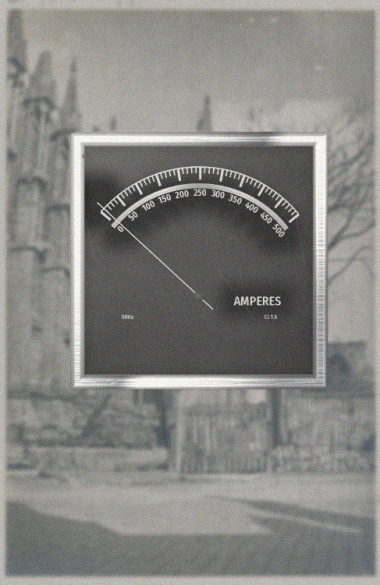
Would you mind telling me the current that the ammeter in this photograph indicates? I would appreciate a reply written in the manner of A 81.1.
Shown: A 10
